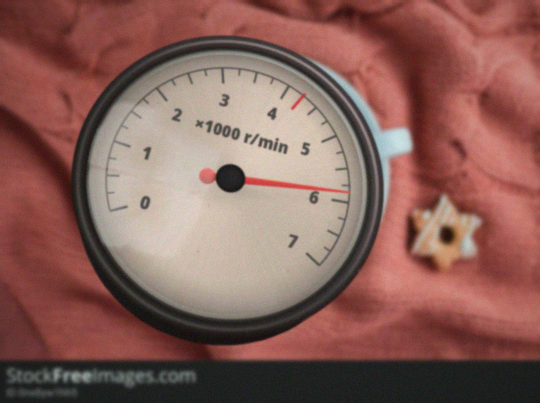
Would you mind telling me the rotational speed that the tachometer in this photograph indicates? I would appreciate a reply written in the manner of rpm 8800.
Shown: rpm 5875
